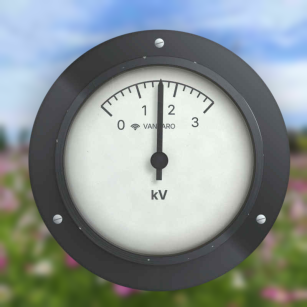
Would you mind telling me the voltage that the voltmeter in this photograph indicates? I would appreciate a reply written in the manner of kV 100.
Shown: kV 1.6
